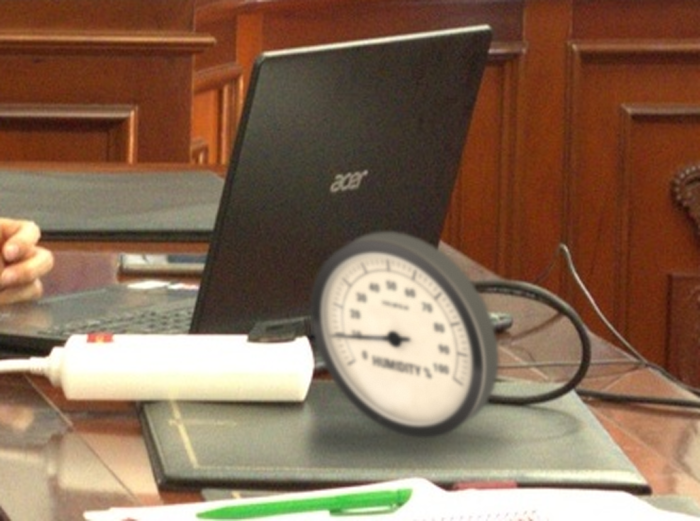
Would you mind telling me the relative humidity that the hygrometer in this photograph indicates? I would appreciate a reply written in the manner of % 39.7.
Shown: % 10
